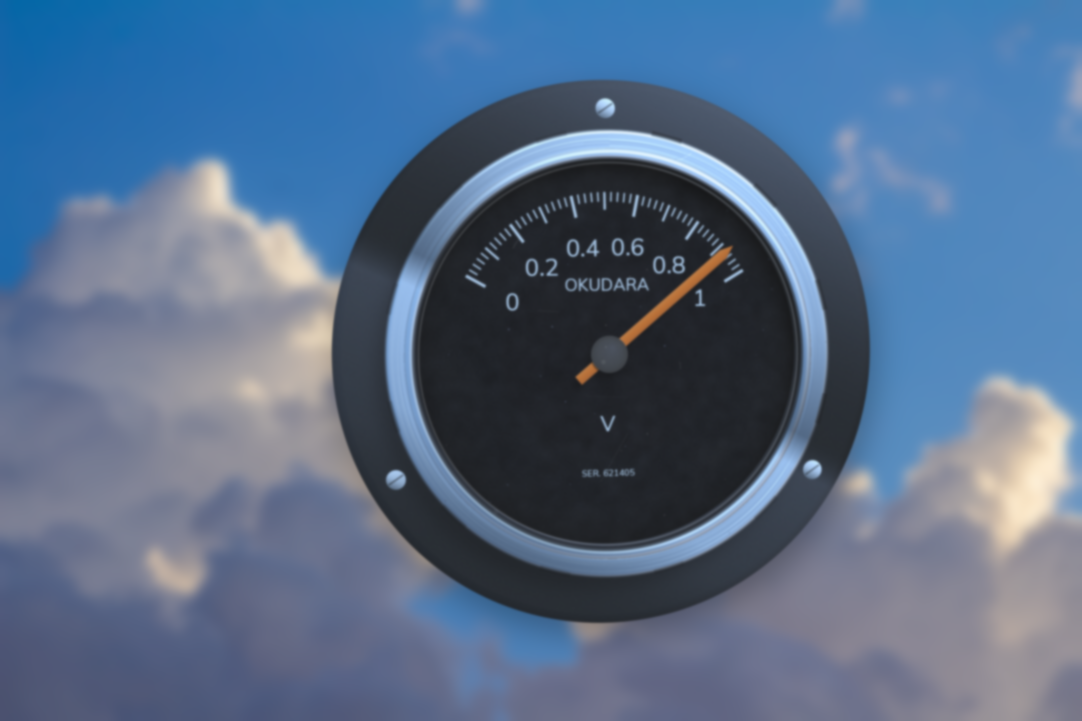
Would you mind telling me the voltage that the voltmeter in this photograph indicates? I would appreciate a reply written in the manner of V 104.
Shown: V 0.92
